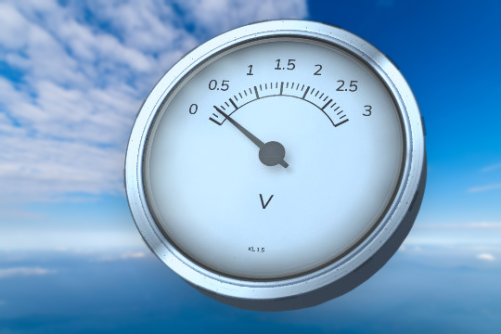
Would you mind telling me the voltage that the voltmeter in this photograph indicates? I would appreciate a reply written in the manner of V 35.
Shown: V 0.2
